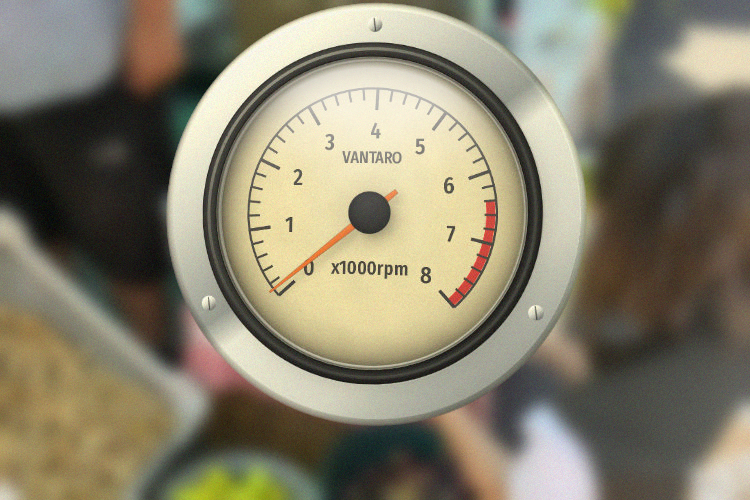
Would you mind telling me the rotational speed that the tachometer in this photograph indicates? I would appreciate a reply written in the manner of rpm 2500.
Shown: rpm 100
